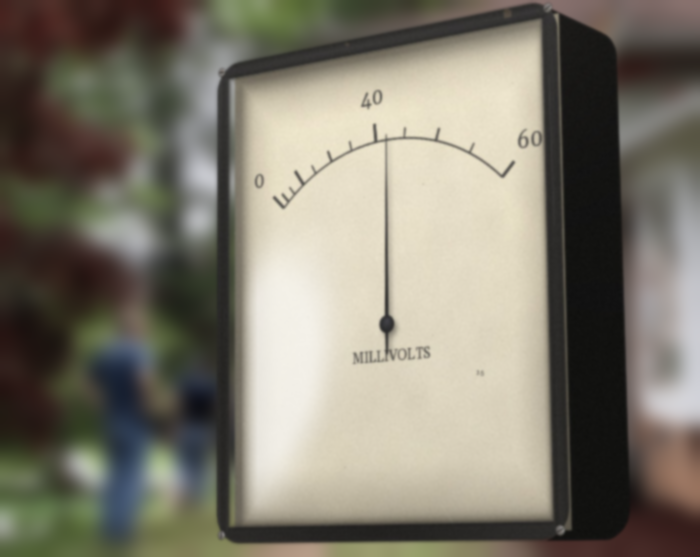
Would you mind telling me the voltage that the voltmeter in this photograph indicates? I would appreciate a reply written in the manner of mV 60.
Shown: mV 42.5
